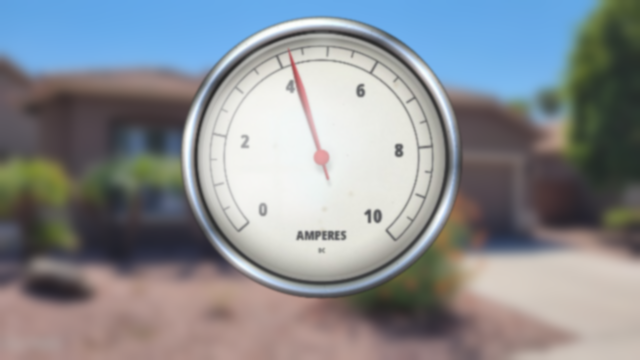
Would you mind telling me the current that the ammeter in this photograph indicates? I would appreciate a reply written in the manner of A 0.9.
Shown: A 4.25
